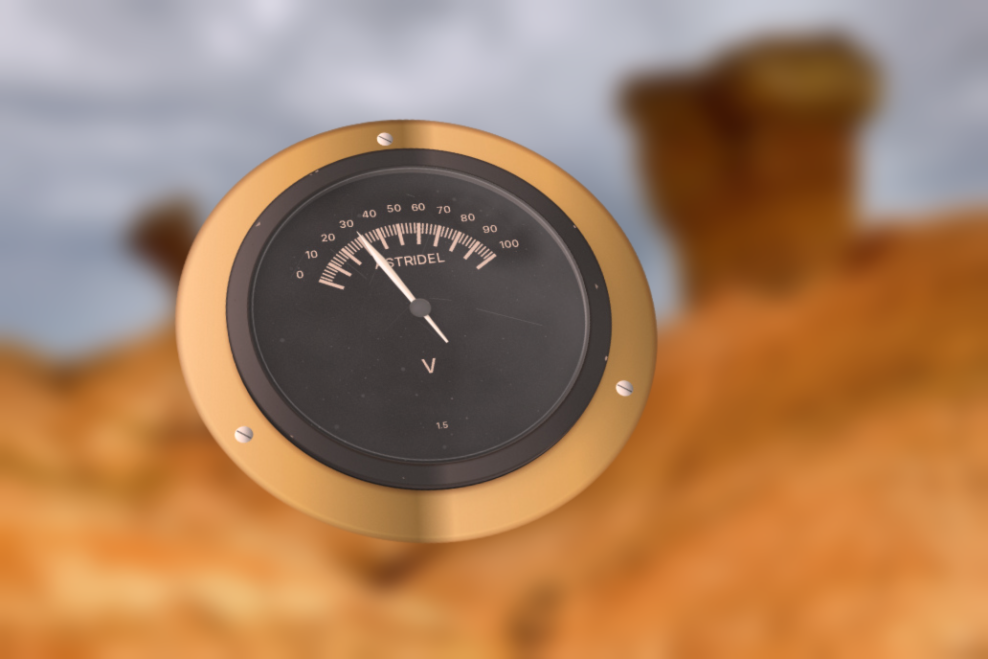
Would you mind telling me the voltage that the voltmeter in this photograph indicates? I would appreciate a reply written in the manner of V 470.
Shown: V 30
